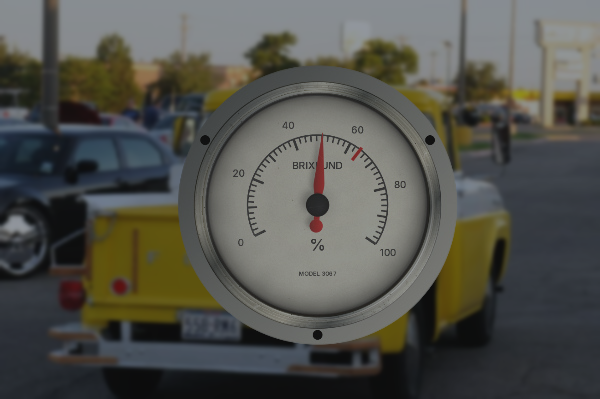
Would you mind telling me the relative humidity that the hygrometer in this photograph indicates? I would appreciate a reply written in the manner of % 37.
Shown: % 50
